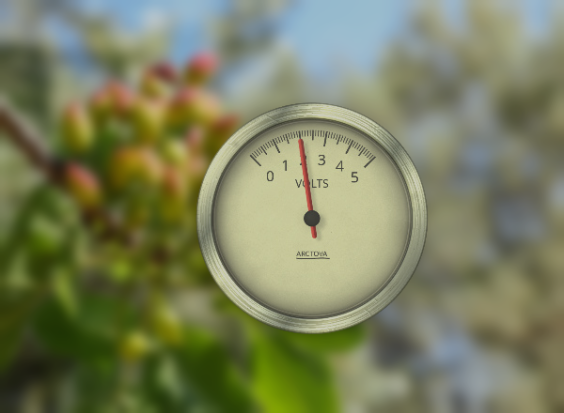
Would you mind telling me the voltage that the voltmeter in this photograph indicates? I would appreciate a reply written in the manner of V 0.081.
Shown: V 2
